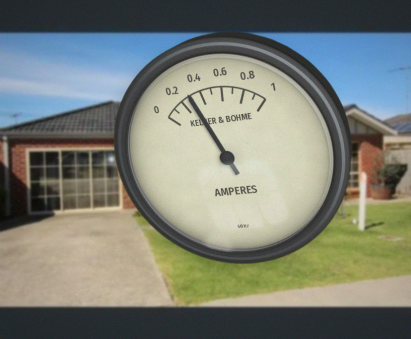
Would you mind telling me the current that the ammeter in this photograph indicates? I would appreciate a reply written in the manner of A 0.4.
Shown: A 0.3
